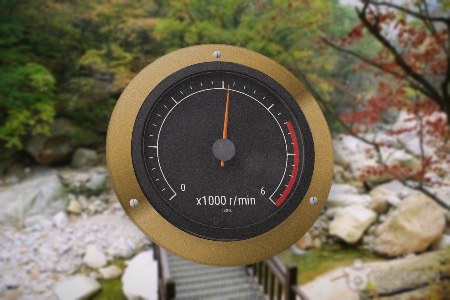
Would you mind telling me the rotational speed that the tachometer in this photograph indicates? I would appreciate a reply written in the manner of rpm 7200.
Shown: rpm 3100
